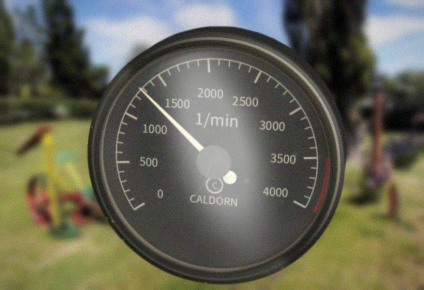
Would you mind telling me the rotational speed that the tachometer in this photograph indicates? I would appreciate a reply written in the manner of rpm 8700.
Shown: rpm 1300
